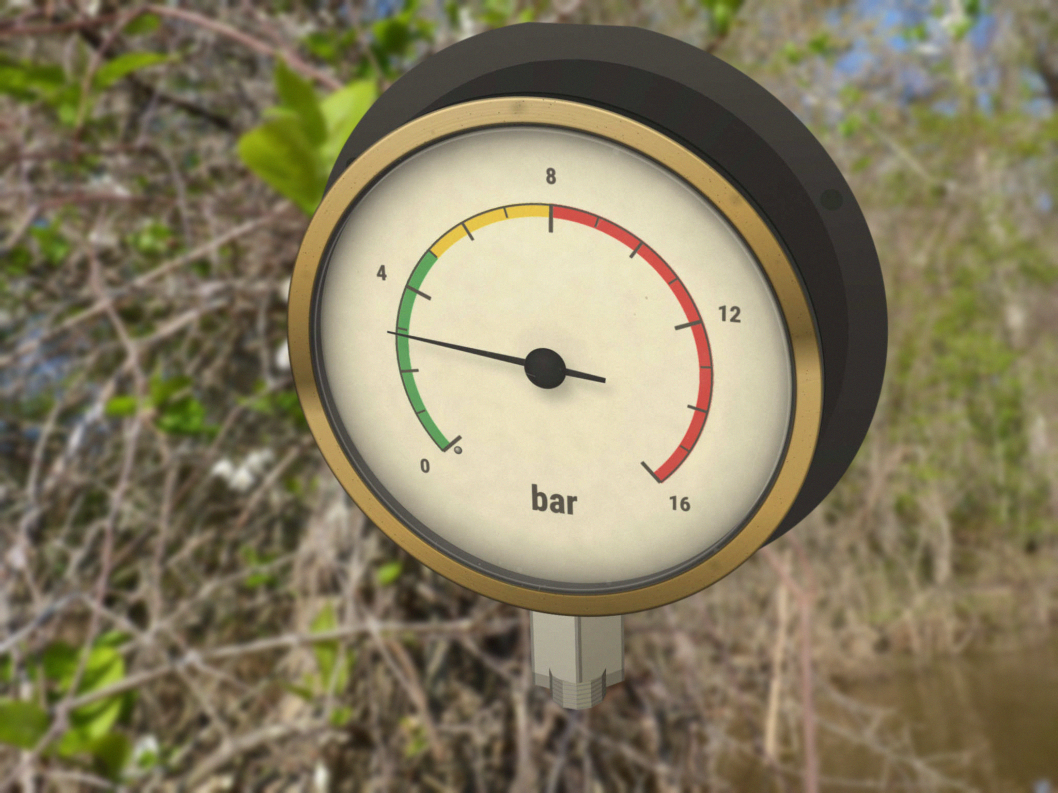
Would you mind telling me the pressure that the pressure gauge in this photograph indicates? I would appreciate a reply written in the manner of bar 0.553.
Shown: bar 3
